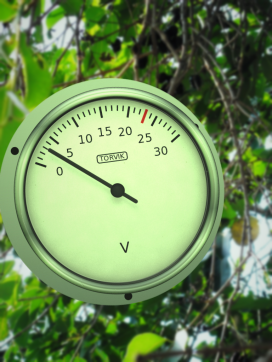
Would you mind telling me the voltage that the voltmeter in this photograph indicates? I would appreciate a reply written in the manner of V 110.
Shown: V 3
